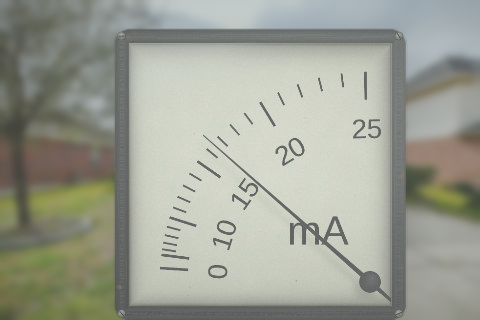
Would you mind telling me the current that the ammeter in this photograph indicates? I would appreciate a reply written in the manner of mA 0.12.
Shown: mA 16.5
